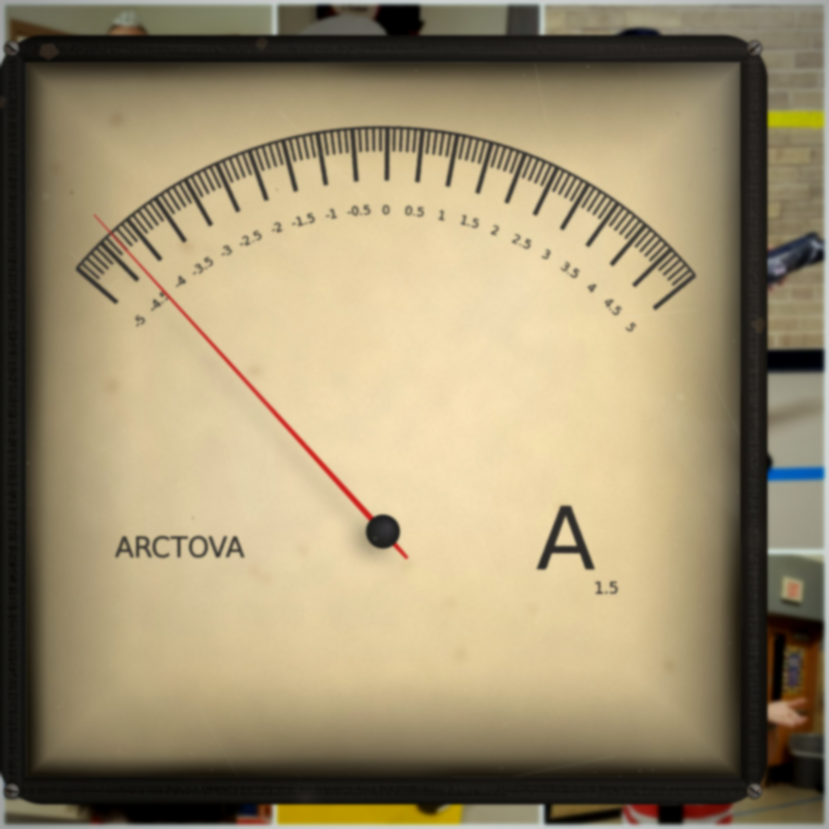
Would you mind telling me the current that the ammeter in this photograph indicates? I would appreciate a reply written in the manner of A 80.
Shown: A -4.3
